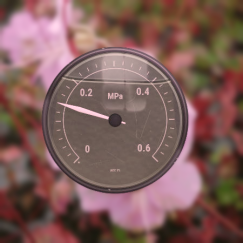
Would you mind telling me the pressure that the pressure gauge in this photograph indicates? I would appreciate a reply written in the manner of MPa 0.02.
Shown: MPa 0.14
